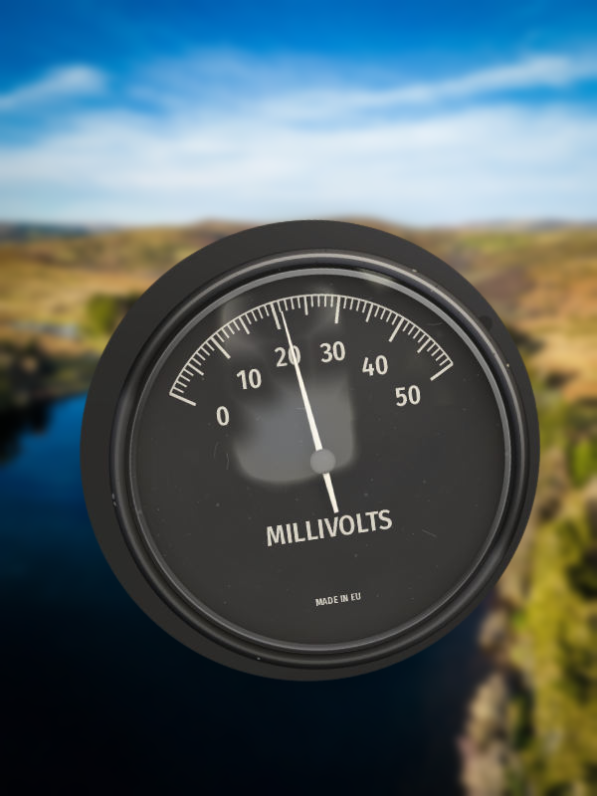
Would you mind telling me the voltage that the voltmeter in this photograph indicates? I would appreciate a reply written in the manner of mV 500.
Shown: mV 21
